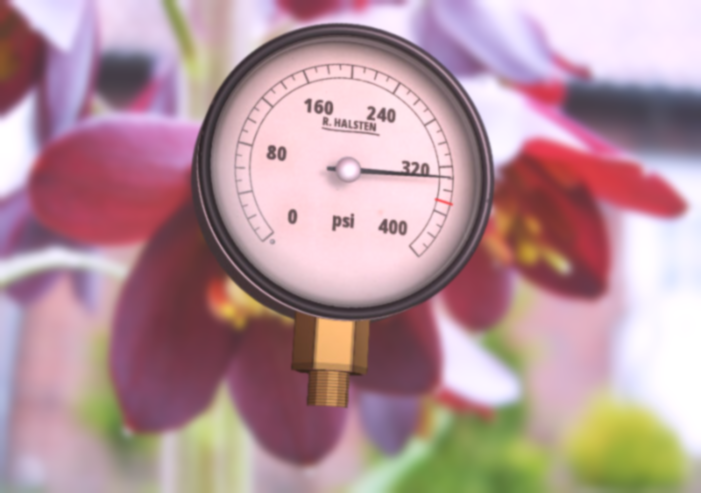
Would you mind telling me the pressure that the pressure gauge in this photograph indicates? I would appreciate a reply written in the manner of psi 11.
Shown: psi 330
